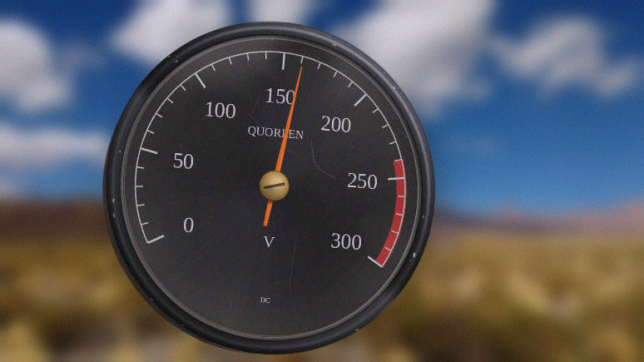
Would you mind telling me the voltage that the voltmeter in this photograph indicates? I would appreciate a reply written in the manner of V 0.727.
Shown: V 160
